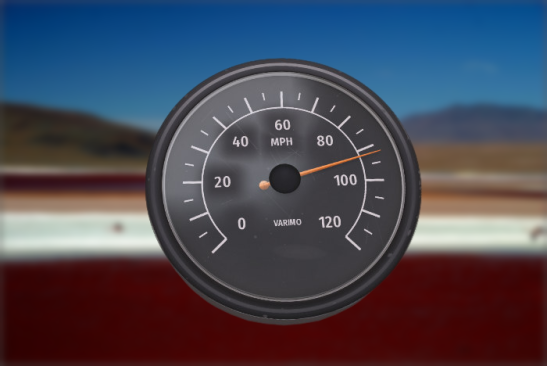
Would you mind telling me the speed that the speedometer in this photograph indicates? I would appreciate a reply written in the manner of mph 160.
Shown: mph 92.5
